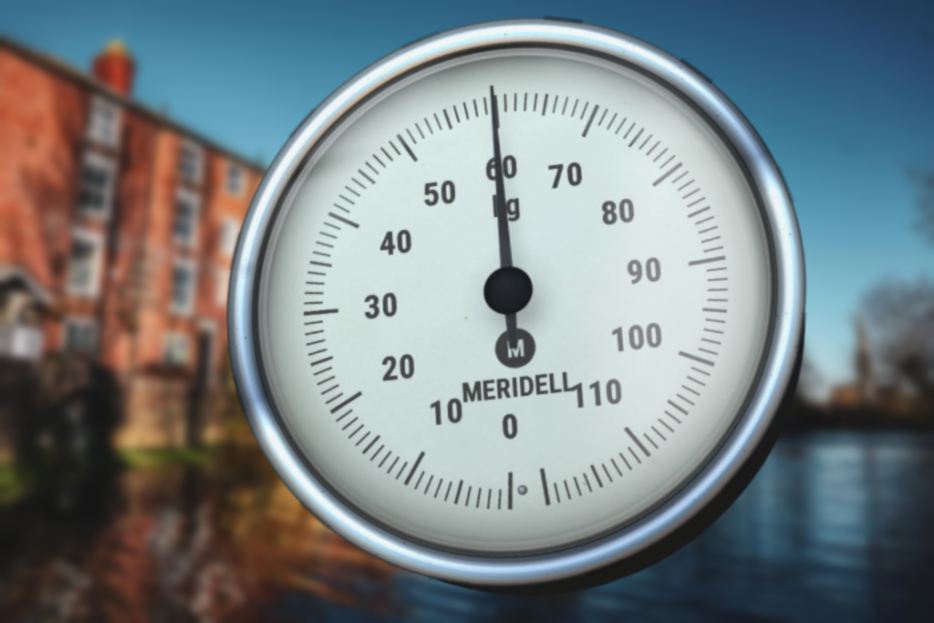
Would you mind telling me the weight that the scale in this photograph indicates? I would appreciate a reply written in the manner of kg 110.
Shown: kg 60
